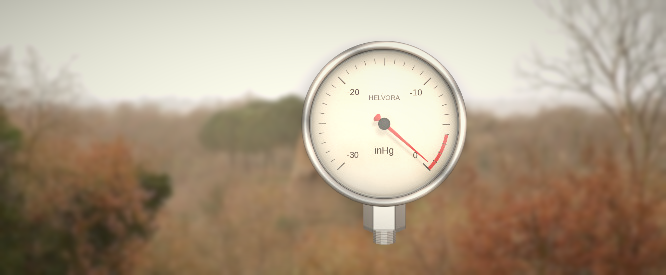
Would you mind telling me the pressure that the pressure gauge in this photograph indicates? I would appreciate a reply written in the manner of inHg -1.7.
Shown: inHg -0.5
